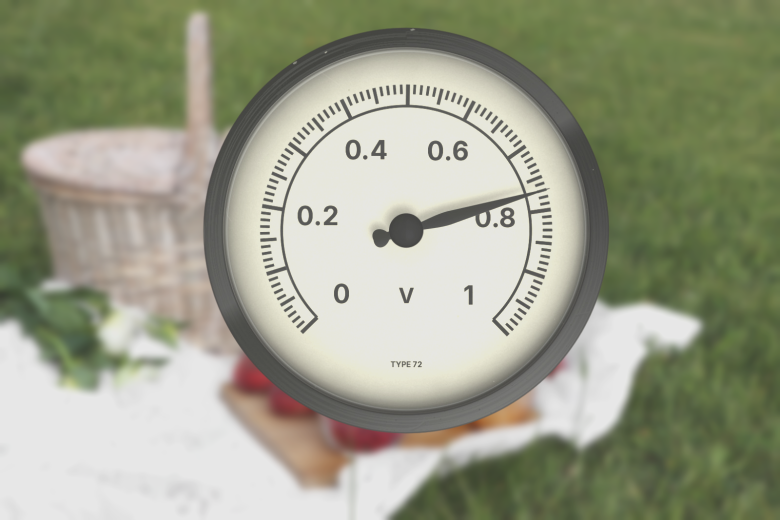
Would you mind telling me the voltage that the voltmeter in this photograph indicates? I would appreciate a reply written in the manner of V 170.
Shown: V 0.77
